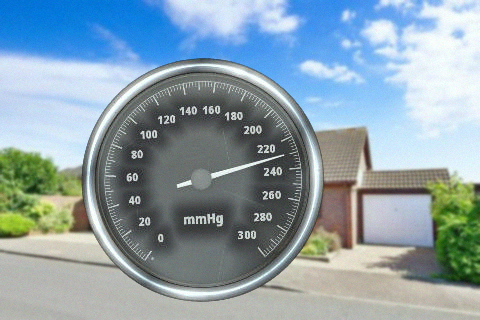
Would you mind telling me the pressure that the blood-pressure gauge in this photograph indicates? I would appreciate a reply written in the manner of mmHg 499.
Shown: mmHg 230
